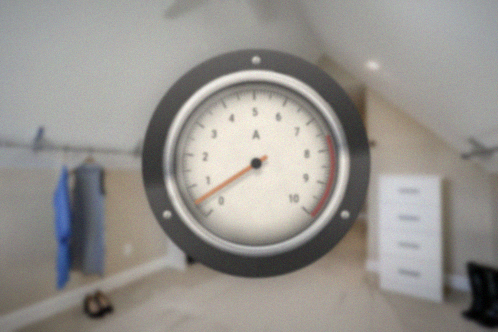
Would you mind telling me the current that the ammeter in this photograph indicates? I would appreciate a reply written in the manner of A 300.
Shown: A 0.5
